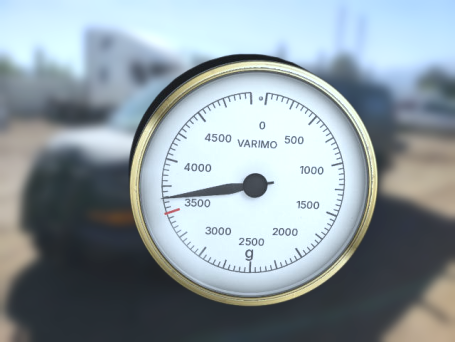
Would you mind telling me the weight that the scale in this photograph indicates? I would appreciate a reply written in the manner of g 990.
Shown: g 3650
